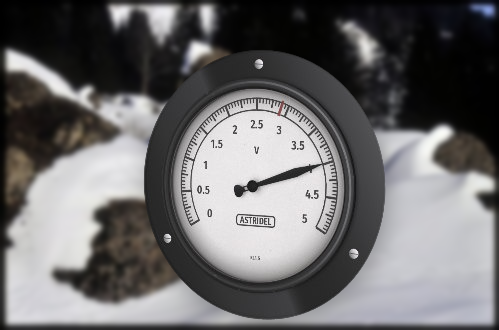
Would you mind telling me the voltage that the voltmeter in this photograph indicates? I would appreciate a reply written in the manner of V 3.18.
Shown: V 4
